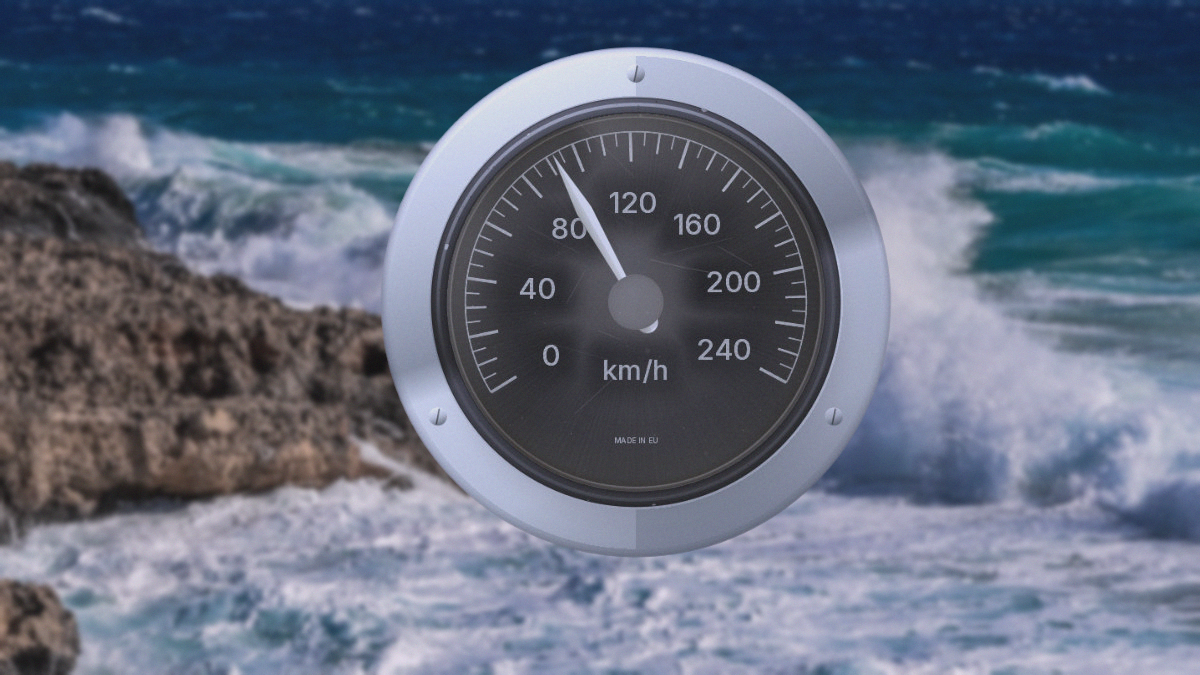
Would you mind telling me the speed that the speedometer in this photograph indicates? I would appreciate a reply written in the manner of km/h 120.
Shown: km/h 92.5
